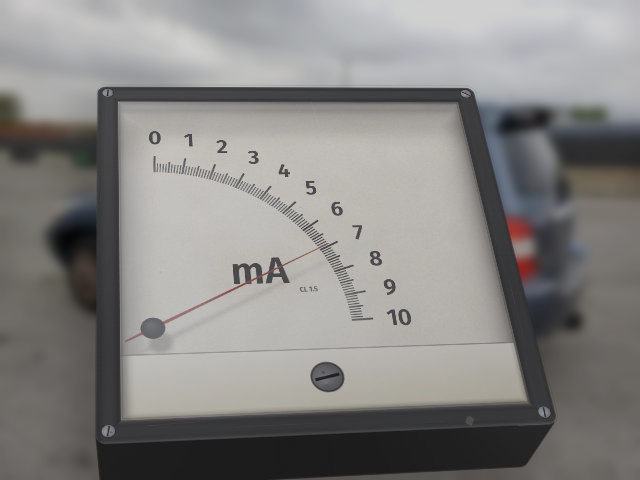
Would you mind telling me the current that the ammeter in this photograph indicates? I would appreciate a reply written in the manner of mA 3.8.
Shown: mA 7
